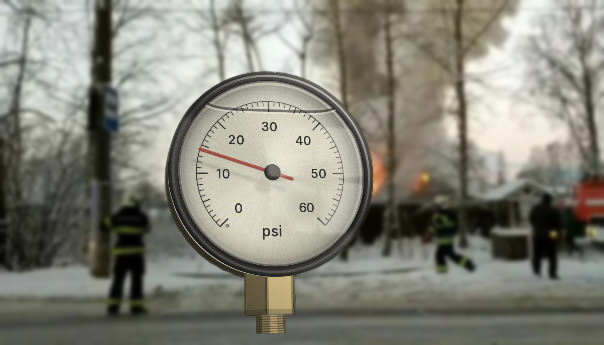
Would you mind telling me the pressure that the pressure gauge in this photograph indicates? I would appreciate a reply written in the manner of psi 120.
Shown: psi 14
